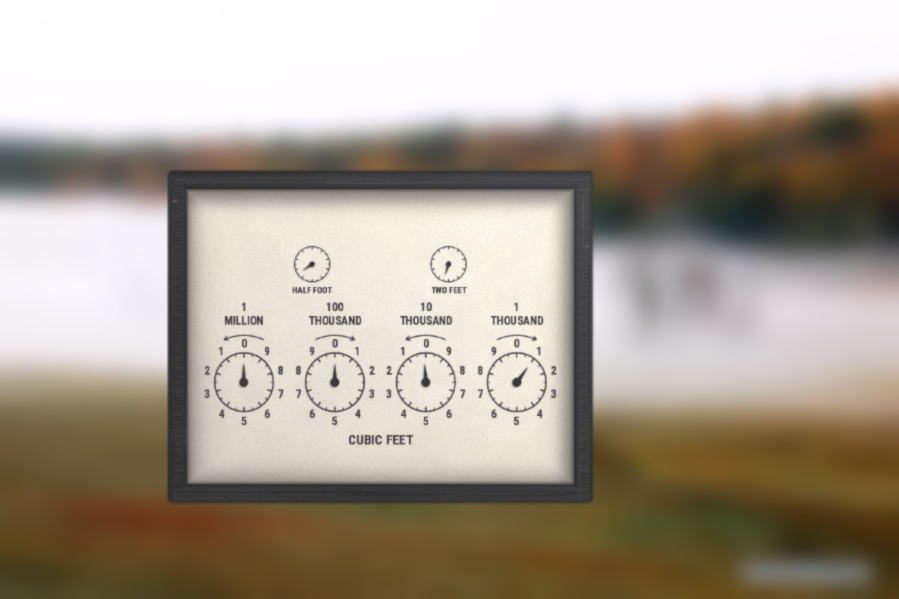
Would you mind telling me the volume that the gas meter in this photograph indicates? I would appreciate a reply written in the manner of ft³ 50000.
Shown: ft³ 100
